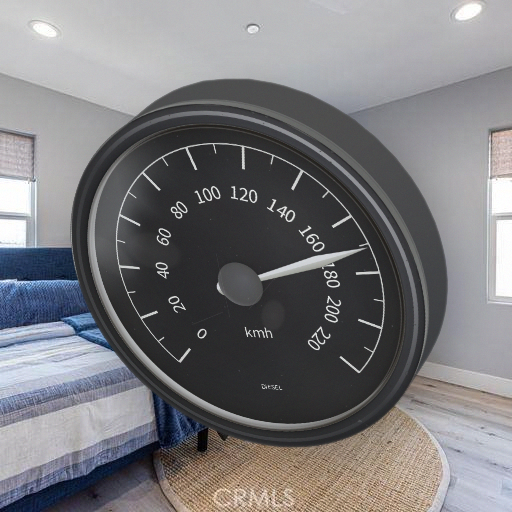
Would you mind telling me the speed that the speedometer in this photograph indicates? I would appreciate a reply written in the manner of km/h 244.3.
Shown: km/h 170
